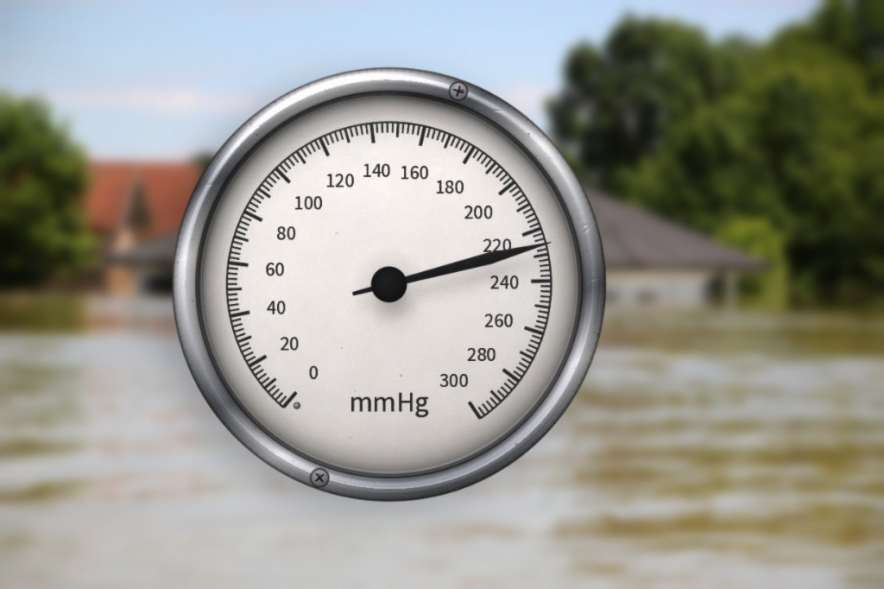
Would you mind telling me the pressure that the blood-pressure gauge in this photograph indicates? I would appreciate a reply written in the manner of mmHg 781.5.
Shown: mmHg 226
